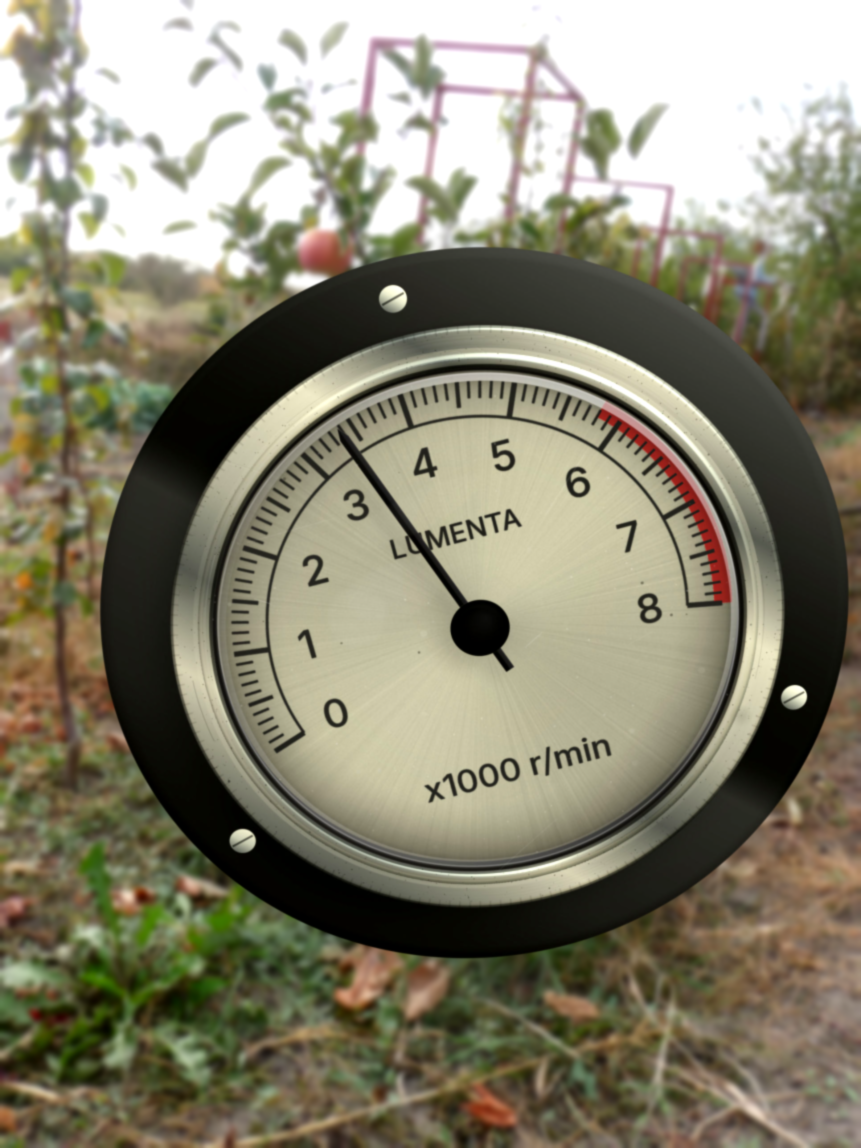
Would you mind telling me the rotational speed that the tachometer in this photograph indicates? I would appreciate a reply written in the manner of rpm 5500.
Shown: rpm 3400
